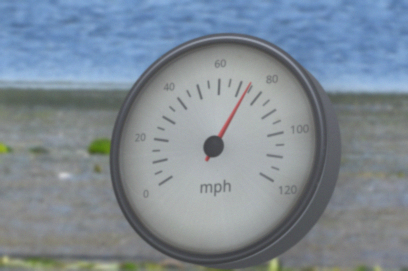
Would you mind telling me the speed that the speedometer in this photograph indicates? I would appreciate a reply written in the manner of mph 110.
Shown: mph 75
